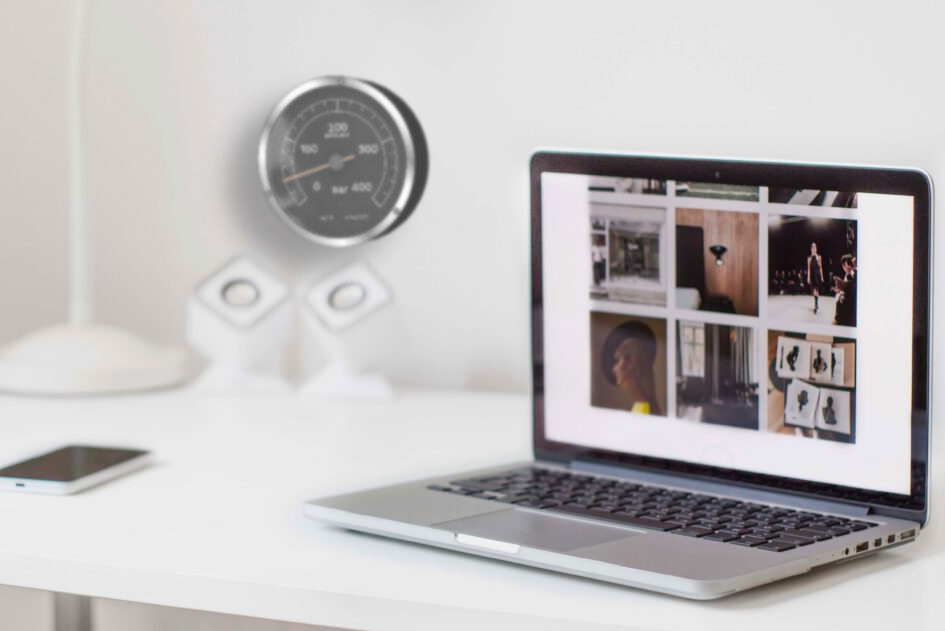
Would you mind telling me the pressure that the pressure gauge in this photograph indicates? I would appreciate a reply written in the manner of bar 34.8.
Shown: bar 40
